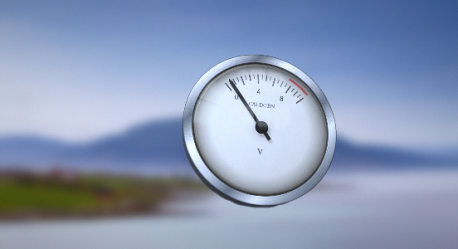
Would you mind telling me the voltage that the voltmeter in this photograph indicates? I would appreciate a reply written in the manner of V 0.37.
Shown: V 0.5
